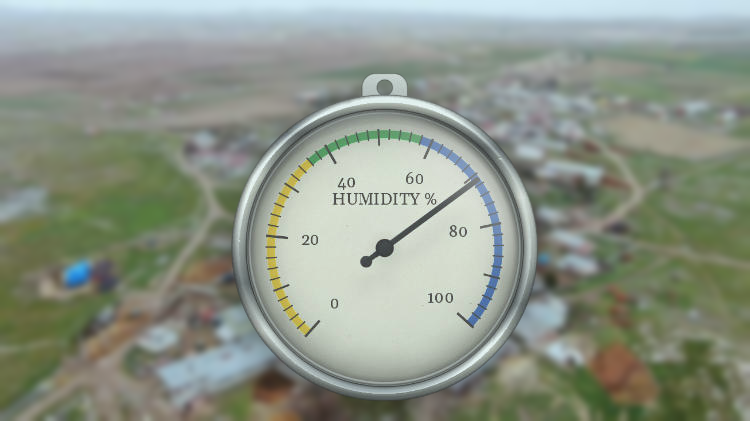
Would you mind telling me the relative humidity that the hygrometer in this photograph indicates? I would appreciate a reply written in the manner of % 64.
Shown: % 71
